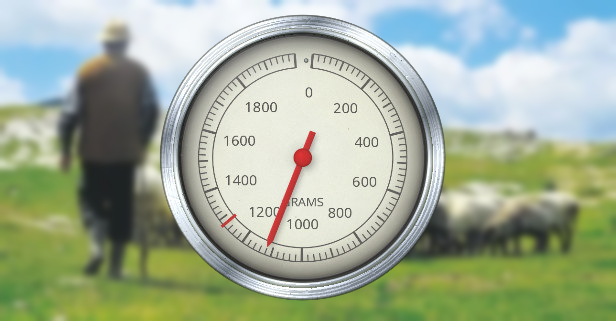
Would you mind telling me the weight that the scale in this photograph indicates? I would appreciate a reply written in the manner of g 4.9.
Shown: g 1120
